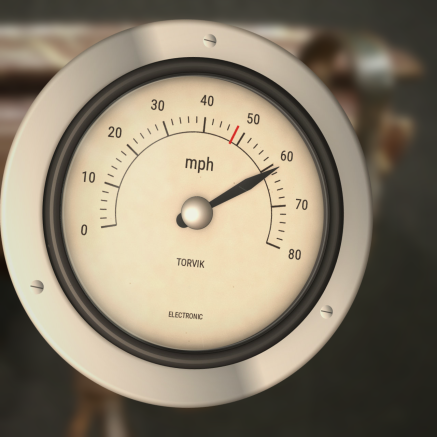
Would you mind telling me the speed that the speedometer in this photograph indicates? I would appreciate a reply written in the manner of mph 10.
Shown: mph 61
